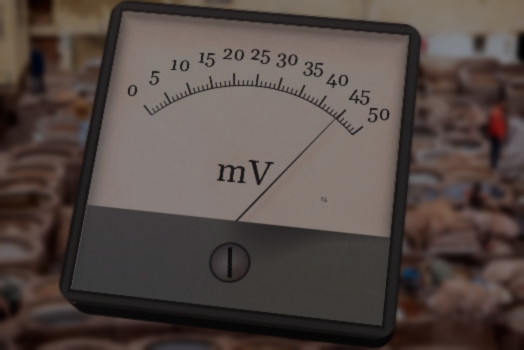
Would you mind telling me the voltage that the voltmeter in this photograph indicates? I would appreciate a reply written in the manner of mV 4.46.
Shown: mV 45
